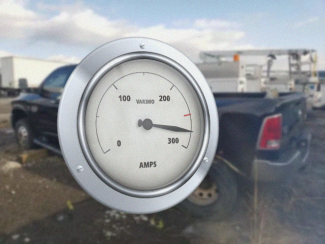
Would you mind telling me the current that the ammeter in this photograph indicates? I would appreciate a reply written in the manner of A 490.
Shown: A 275
